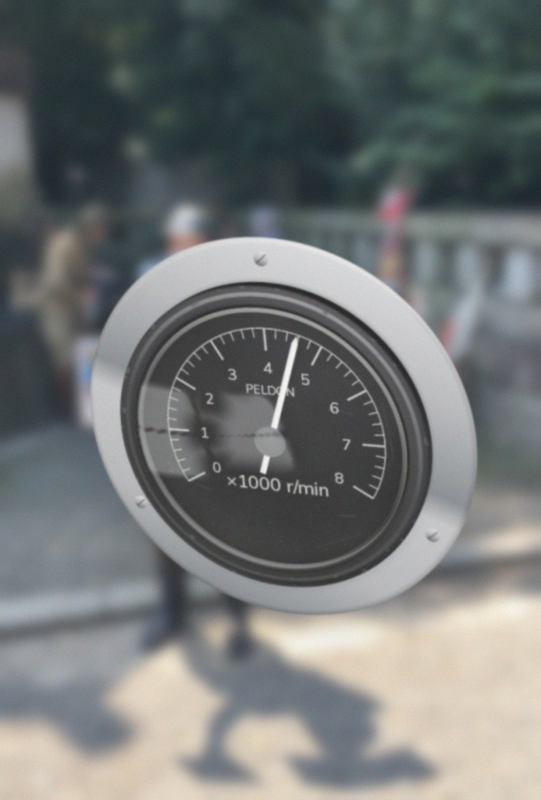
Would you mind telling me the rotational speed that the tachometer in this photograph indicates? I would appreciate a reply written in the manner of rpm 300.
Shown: rpm 4600
